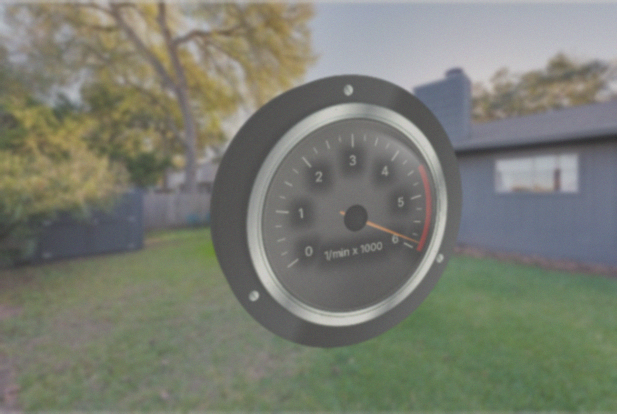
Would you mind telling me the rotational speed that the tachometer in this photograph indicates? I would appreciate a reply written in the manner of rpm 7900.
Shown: rpm 5875
